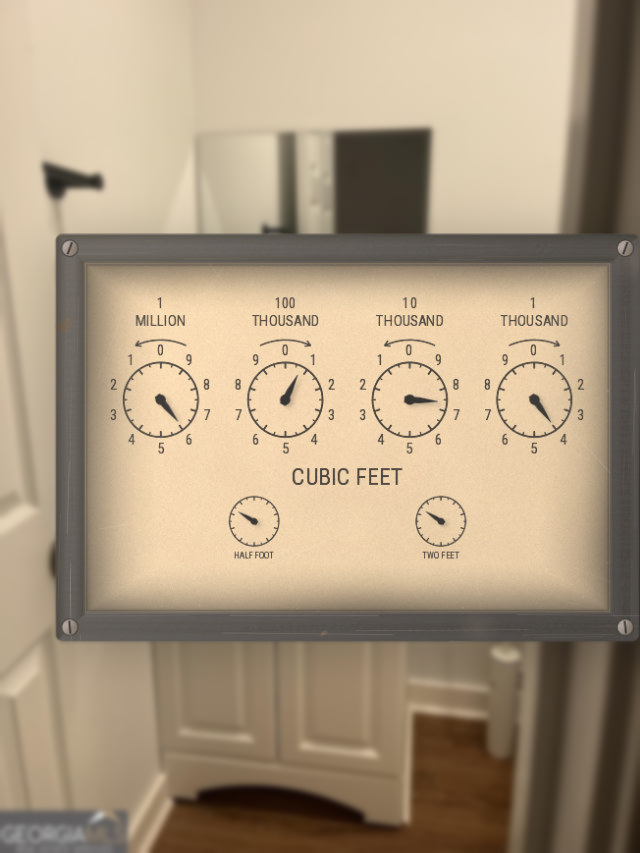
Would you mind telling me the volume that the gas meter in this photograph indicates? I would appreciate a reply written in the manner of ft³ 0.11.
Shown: ft³ 607400
